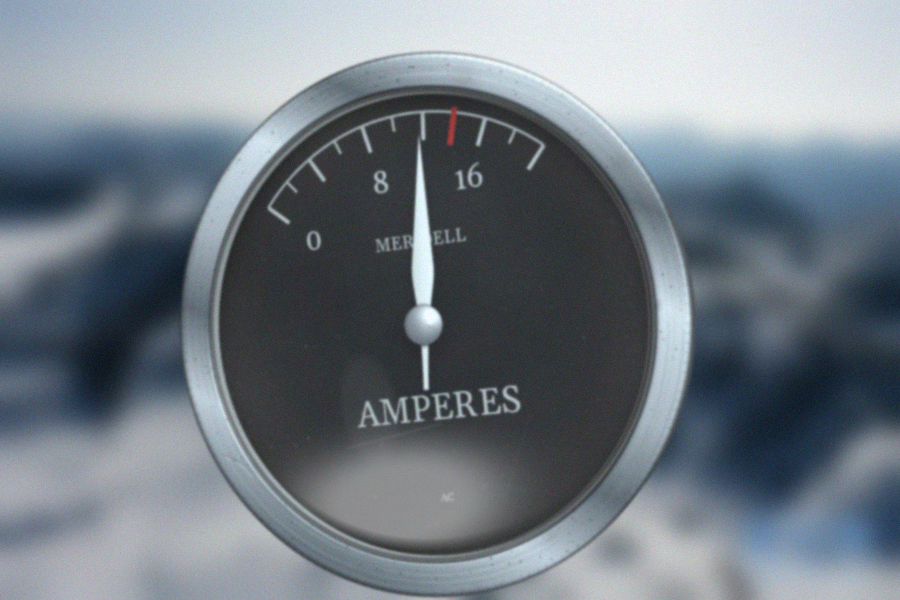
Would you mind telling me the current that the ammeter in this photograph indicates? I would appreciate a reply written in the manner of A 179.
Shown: A 12
